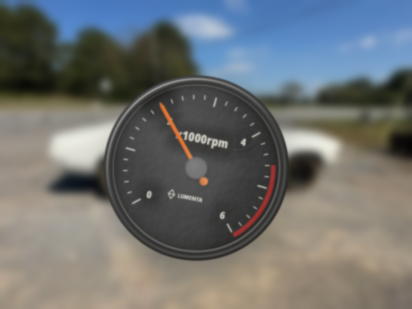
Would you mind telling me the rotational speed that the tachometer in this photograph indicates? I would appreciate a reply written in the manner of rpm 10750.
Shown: rpm 2000
